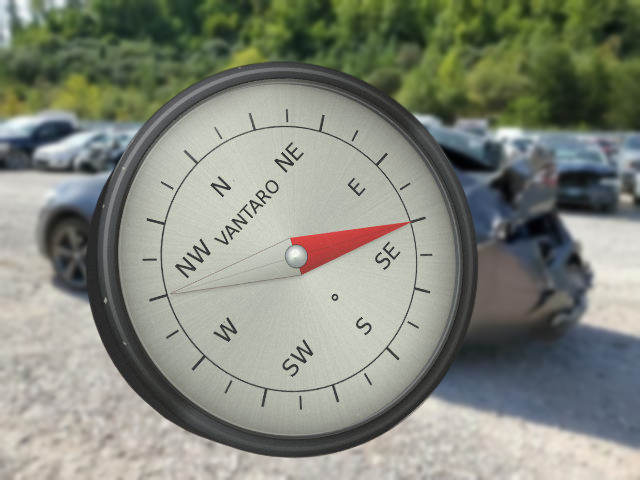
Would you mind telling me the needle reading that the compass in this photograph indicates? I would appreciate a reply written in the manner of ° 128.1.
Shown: ° 120
